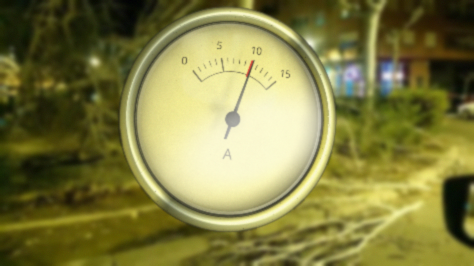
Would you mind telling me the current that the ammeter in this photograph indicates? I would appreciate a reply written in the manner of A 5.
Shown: A 10
